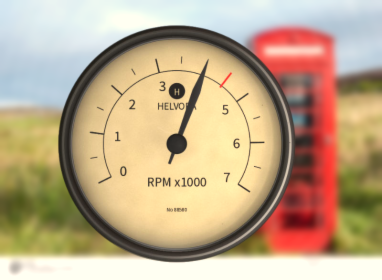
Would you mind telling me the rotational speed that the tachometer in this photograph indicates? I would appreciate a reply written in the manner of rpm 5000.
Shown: rpm 4000
